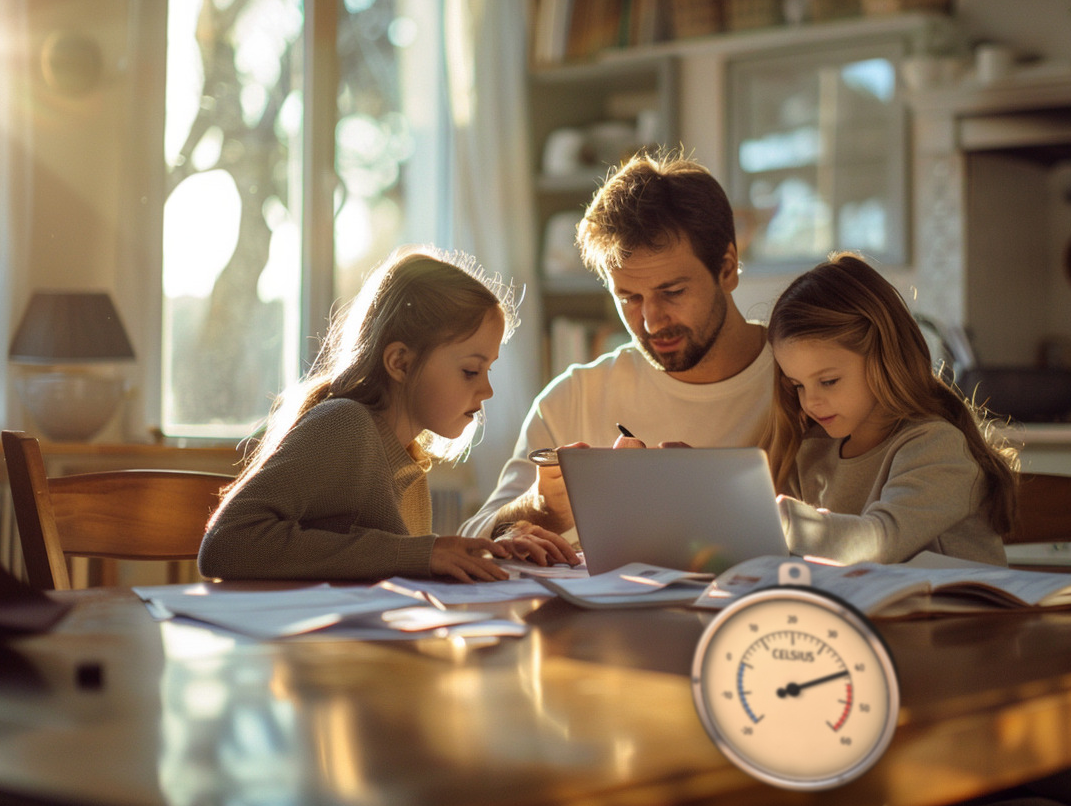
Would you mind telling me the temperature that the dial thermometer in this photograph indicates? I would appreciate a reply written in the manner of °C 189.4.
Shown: °C 40
